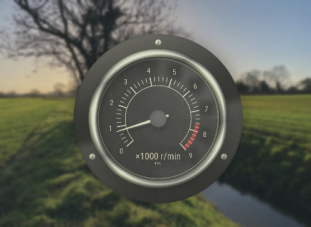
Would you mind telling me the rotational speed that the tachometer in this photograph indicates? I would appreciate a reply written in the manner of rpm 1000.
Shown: rpm 800
